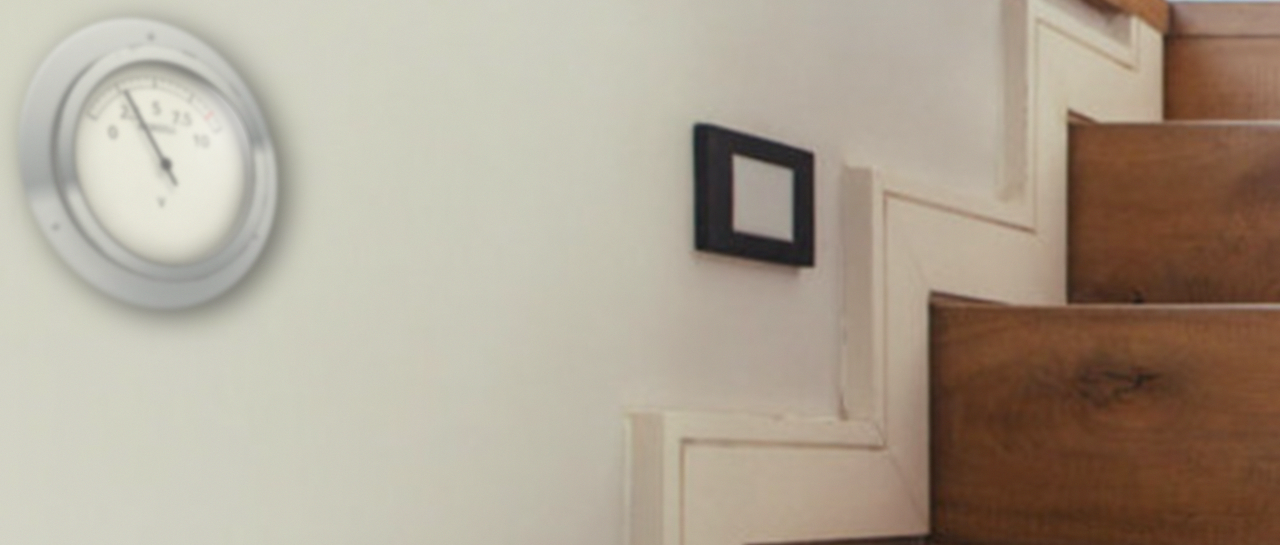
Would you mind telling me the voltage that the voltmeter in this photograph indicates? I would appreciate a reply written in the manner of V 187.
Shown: V 2.5
